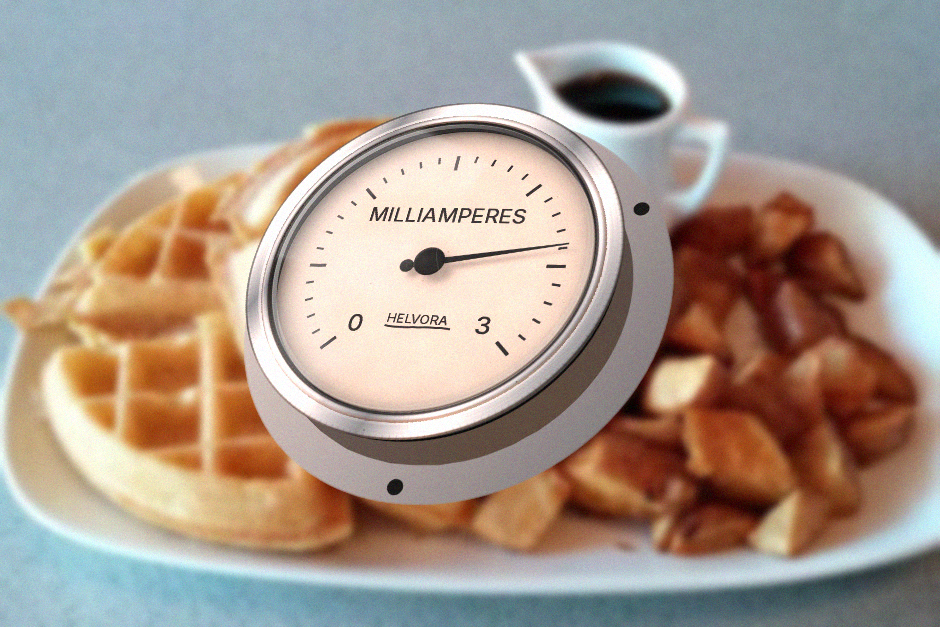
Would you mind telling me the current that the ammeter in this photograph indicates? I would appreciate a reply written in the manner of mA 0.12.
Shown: mA 2.4
